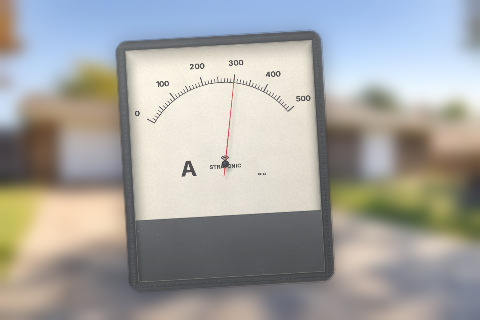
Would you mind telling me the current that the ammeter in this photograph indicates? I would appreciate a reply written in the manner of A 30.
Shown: A 300
